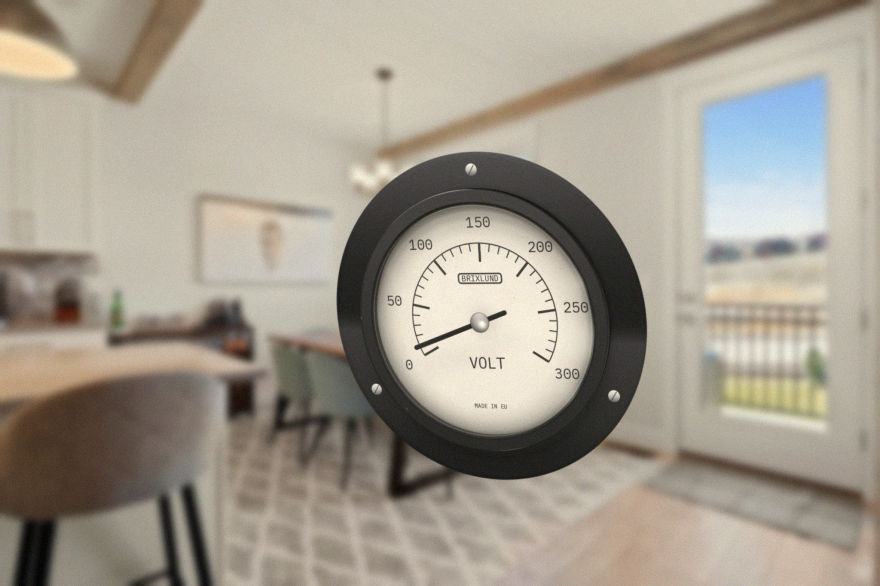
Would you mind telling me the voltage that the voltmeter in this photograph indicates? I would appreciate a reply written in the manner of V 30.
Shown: V 10
